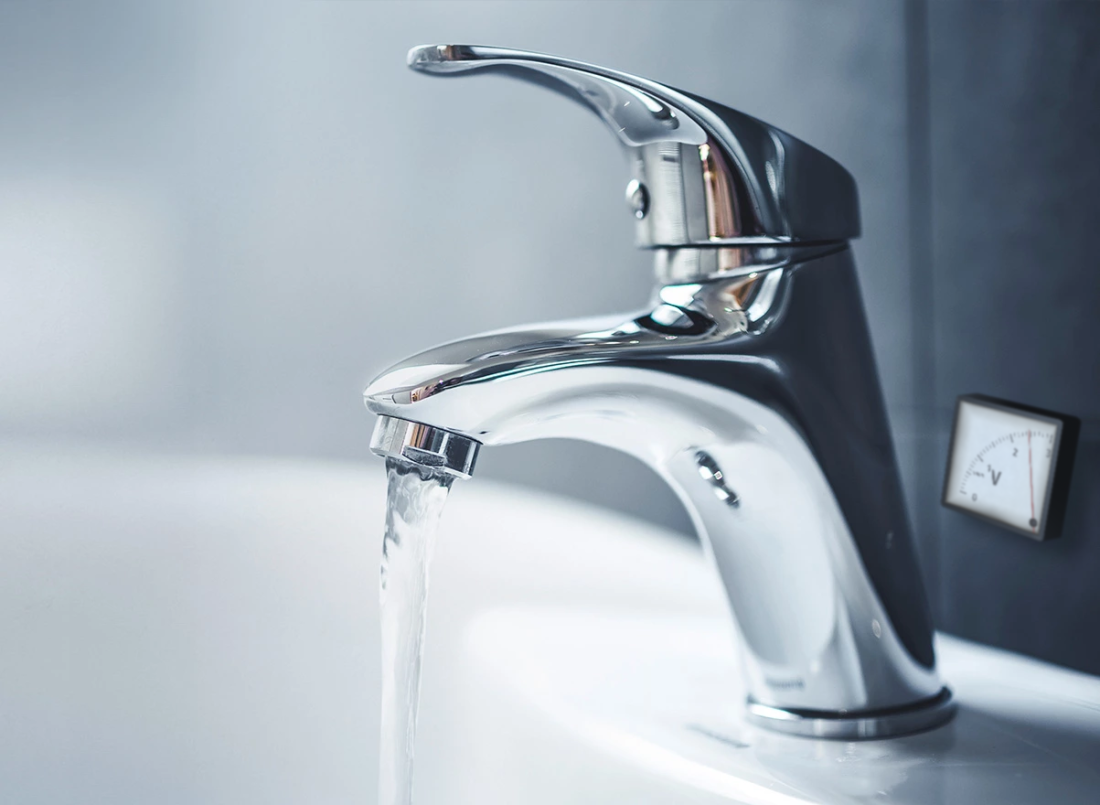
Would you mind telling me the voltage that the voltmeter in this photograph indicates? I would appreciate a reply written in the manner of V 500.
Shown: V 2.5
